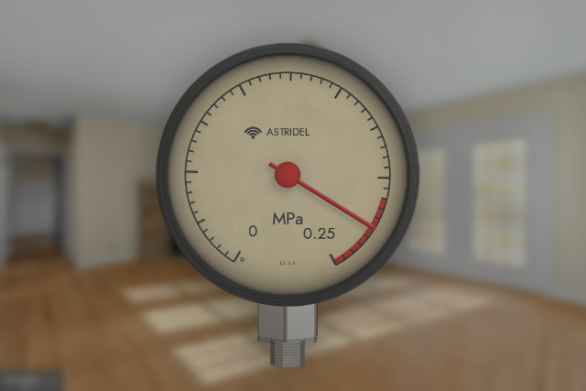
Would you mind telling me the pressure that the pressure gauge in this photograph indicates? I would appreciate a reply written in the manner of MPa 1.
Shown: MPa 0.225
